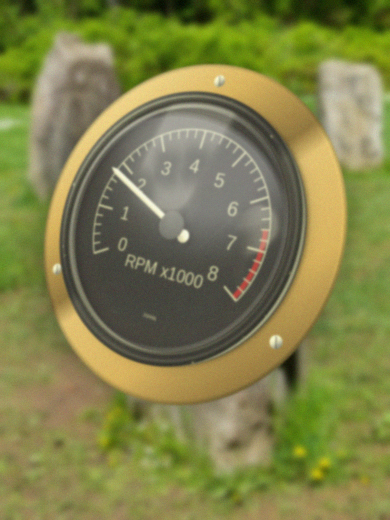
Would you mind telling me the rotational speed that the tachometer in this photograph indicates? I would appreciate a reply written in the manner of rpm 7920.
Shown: rpm 1800
